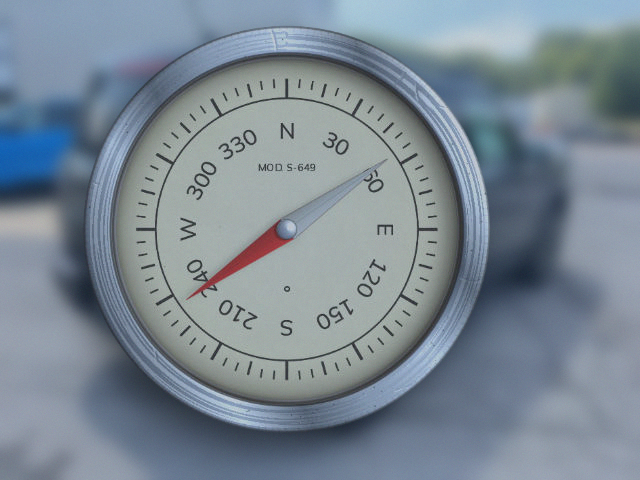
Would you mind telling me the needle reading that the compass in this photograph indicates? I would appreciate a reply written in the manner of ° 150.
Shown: ° 235
